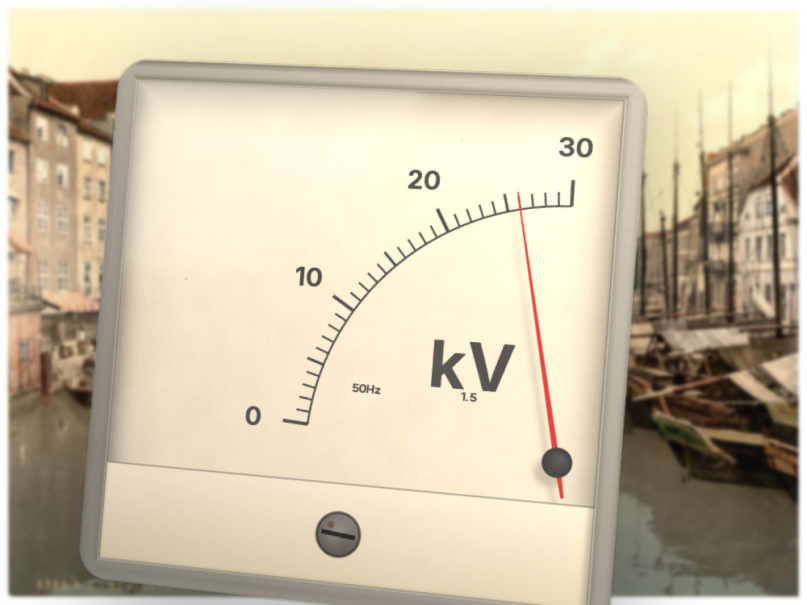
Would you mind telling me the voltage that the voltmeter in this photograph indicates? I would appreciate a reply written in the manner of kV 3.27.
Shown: kV 26
